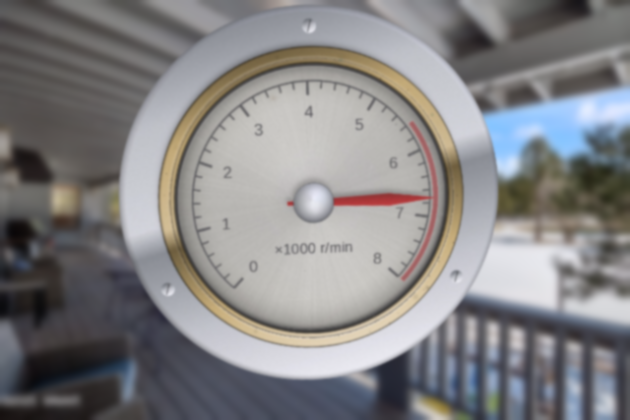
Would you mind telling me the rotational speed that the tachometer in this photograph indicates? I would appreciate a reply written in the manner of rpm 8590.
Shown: rpm 6700
